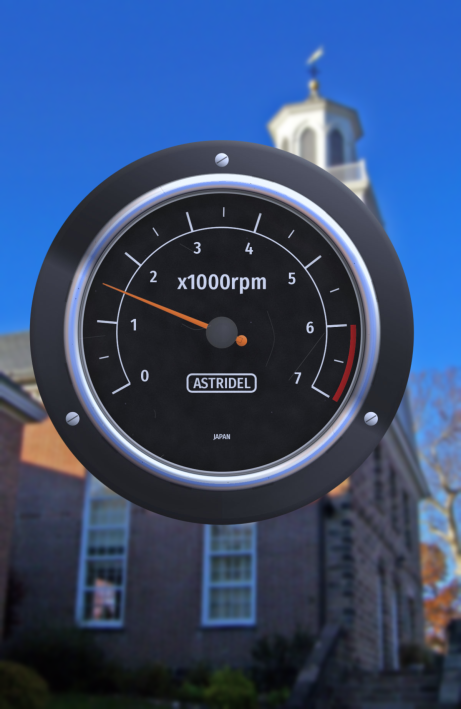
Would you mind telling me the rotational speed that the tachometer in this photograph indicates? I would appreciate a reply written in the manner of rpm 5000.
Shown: rpm 1500
